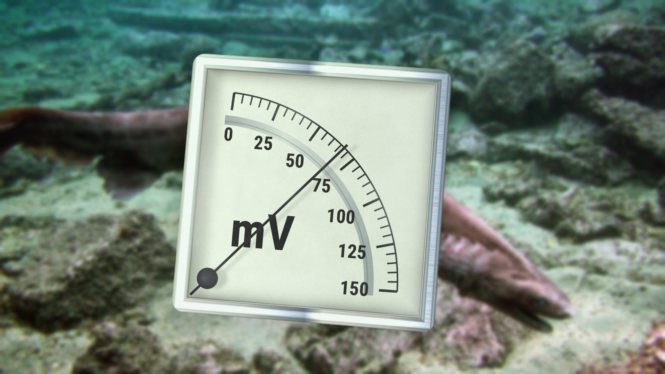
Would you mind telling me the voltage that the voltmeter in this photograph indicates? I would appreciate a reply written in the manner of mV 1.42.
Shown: mV 67.5
